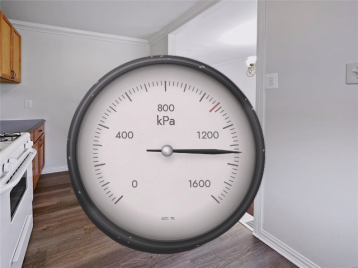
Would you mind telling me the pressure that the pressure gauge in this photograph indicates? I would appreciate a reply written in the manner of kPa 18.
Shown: kPa 1340
